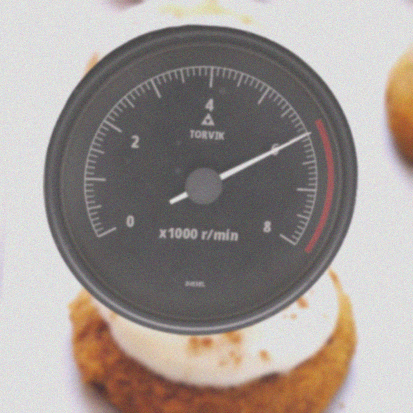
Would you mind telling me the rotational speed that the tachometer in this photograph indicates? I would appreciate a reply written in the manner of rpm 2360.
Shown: rpm 6000
